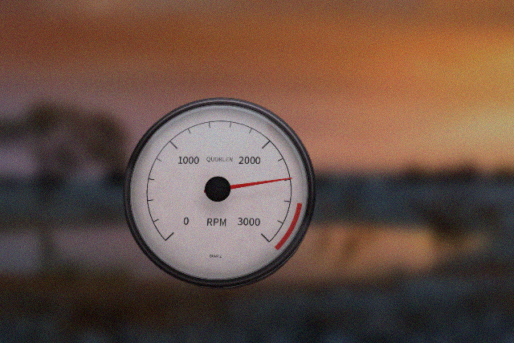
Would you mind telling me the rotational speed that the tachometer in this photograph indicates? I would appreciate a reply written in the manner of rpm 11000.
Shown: rpm 2400
